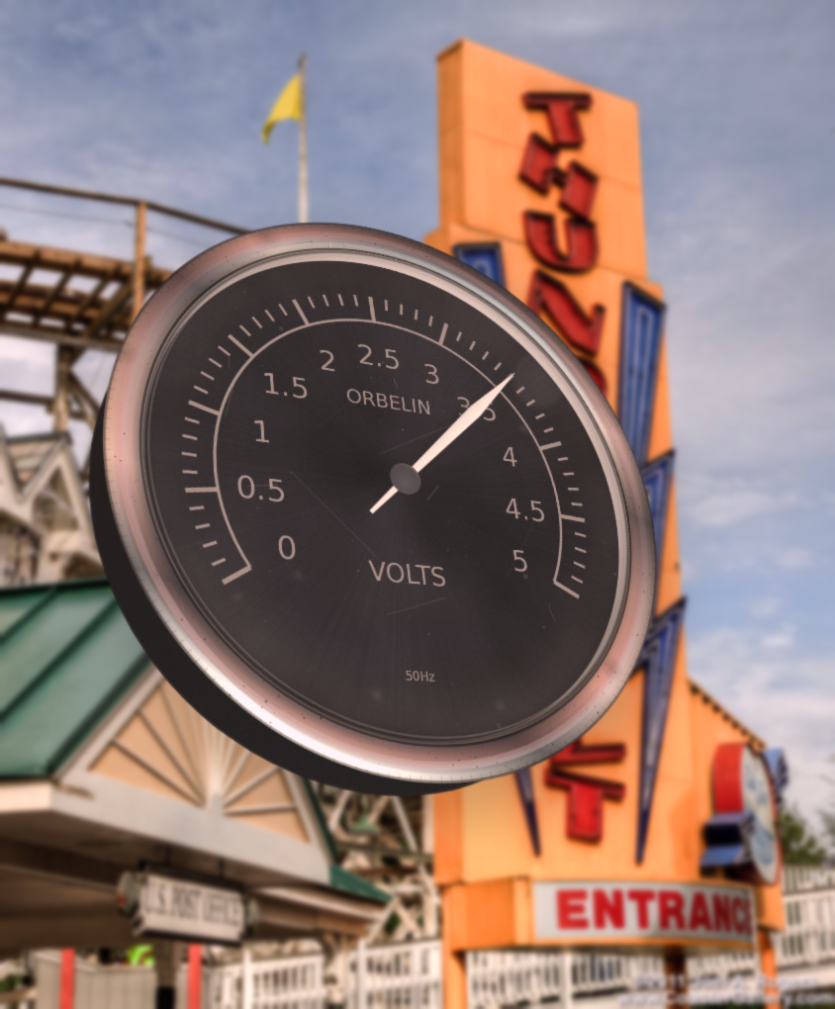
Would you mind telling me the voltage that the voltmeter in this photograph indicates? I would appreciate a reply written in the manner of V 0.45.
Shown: V 3.5
